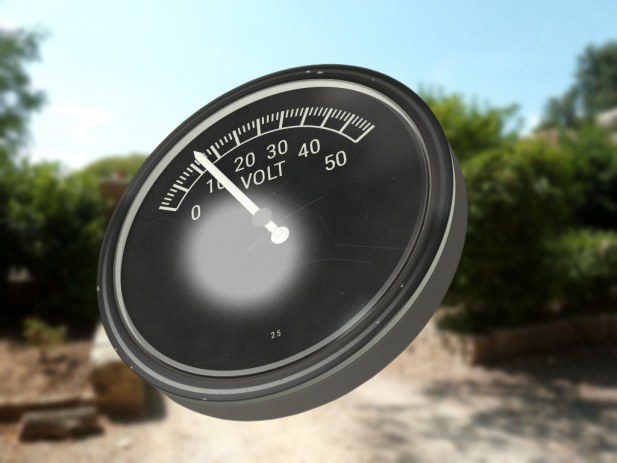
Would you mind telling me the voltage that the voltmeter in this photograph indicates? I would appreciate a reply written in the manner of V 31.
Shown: V 12
